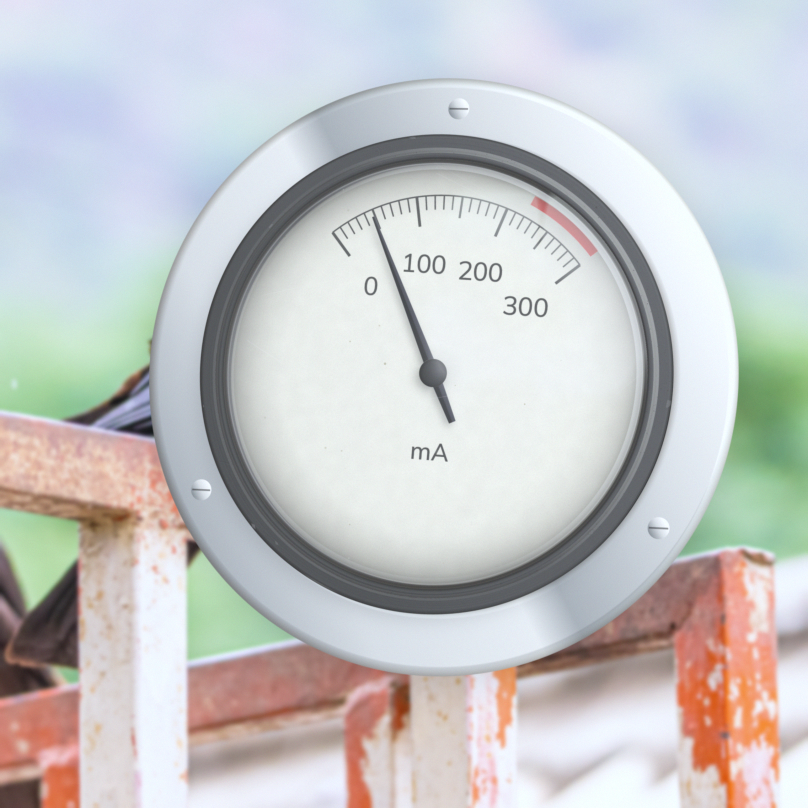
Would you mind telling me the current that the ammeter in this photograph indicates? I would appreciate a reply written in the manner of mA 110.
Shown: mA 50
